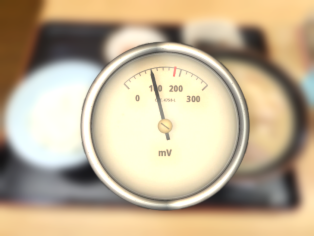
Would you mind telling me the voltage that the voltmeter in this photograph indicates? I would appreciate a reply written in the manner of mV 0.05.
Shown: mV 100
